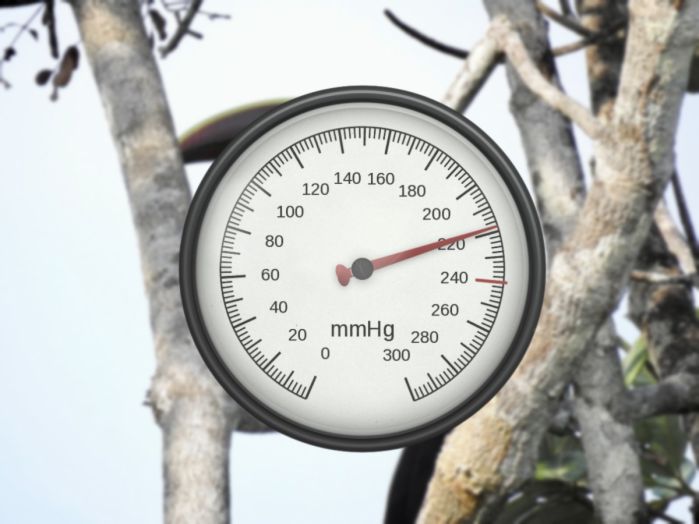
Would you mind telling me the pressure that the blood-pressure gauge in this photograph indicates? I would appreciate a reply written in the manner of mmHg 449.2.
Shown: mmHg 218
